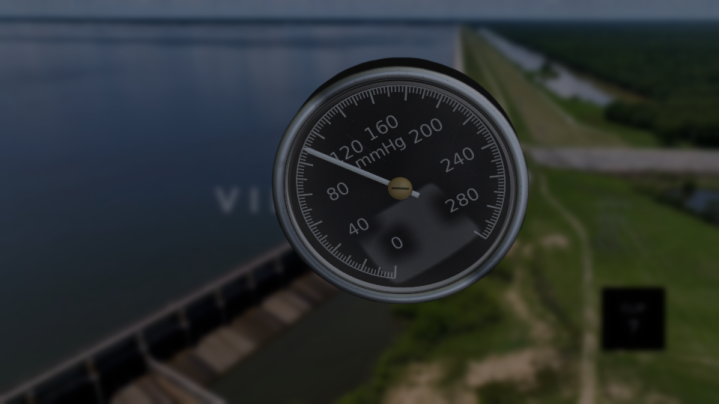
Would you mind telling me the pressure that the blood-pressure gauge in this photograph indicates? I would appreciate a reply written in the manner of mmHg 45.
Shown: mmHg 110
